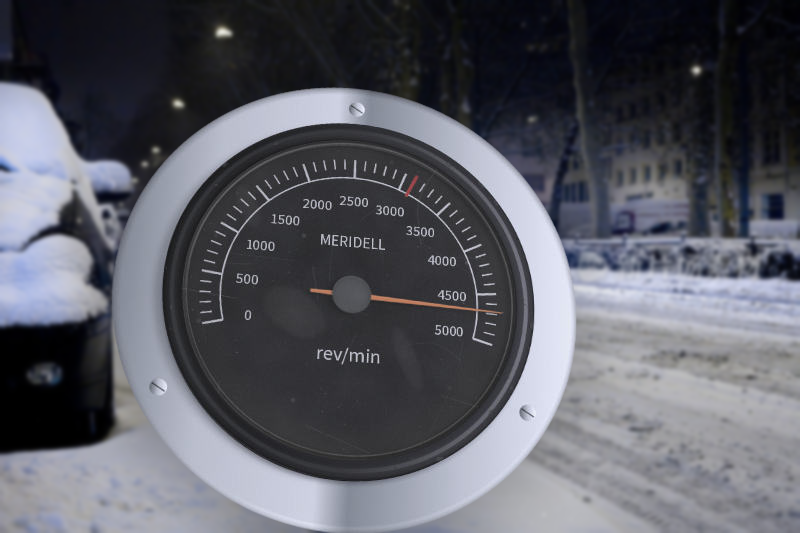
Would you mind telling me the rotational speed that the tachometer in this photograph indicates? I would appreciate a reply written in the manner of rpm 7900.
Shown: rpm 4700
